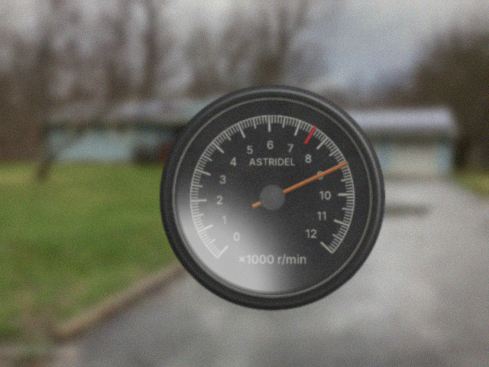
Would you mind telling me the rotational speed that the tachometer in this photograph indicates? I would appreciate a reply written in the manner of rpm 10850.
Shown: rpm 9000
